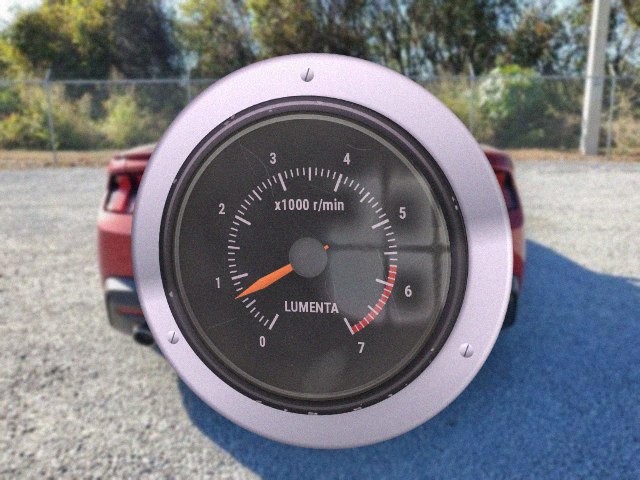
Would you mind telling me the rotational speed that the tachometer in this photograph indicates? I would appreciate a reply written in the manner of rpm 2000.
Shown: rpm 700
